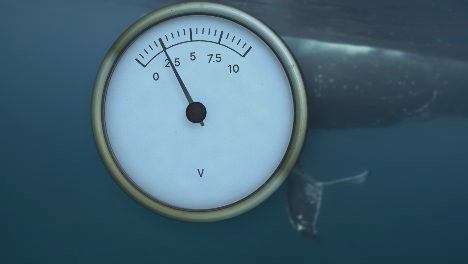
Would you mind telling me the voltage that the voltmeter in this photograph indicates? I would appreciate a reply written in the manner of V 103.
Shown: V 2.5
